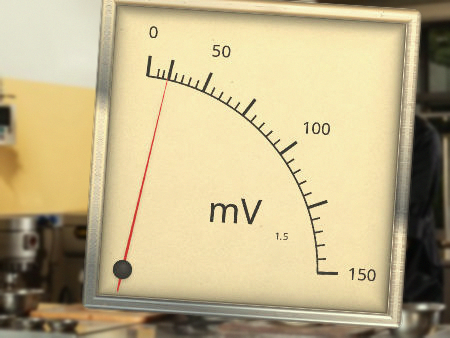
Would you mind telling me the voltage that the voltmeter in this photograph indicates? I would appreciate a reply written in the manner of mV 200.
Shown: mV 25
